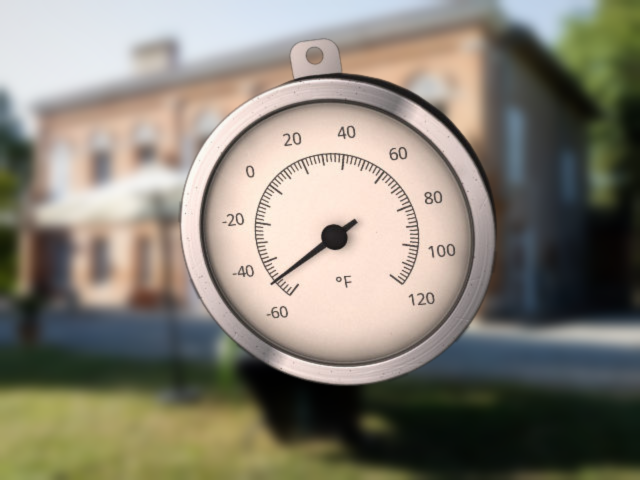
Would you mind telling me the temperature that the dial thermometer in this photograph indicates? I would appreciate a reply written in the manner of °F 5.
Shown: °F -50
